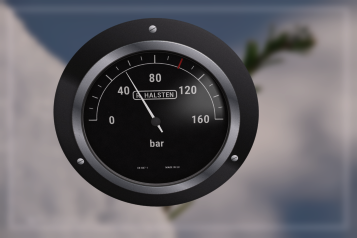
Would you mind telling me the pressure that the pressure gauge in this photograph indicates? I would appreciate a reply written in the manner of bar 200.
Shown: bar 55
